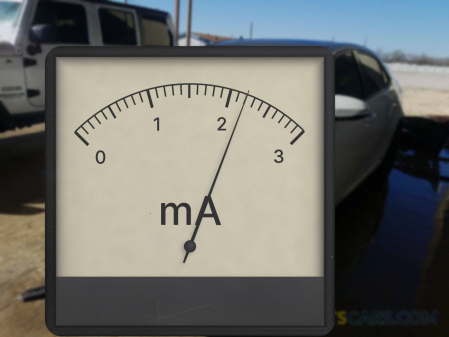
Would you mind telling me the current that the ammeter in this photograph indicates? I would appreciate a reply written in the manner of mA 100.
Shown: mA 2.2
